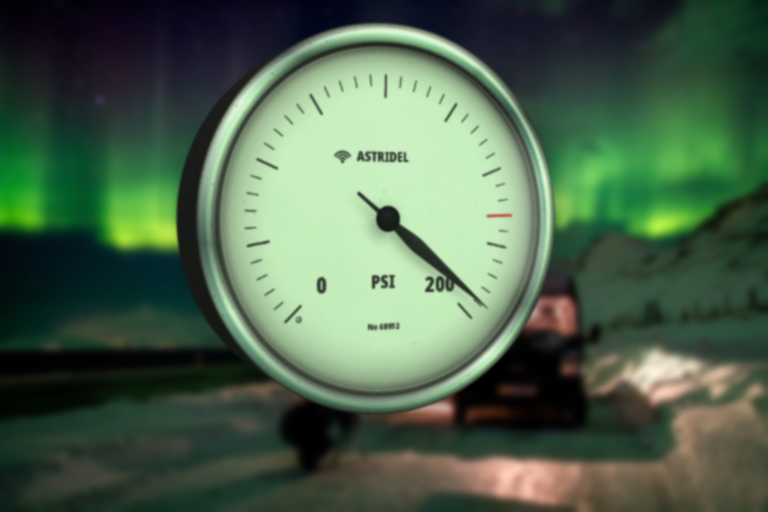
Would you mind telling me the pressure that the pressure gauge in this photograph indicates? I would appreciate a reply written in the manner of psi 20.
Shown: psi 195
